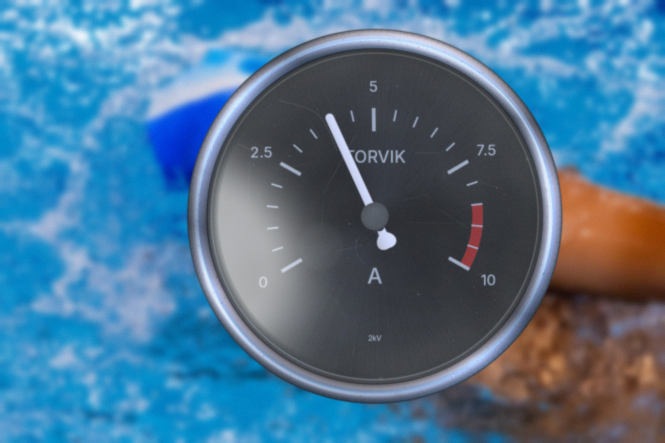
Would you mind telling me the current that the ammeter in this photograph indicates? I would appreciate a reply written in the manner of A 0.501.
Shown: A 4
